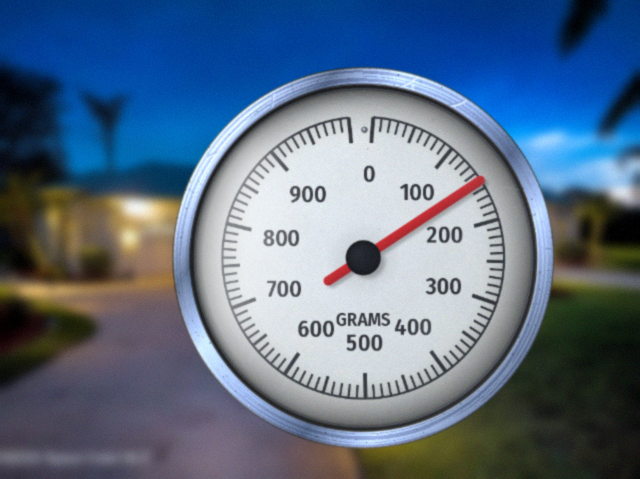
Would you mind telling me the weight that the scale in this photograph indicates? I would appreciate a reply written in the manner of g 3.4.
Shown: g 150
